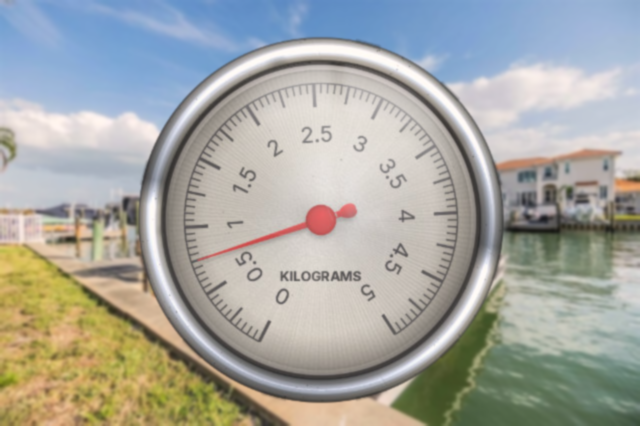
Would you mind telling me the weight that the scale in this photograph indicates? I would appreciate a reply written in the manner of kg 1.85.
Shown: kg 0.75
